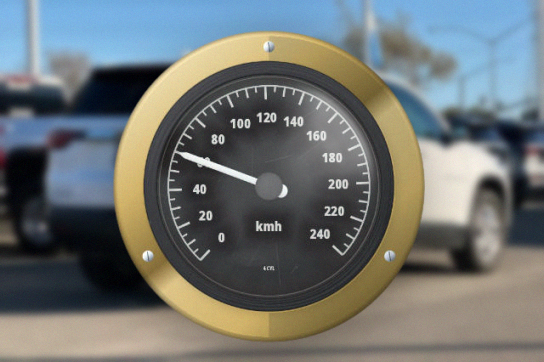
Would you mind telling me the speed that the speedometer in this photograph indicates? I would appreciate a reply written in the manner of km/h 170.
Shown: km/h 60
